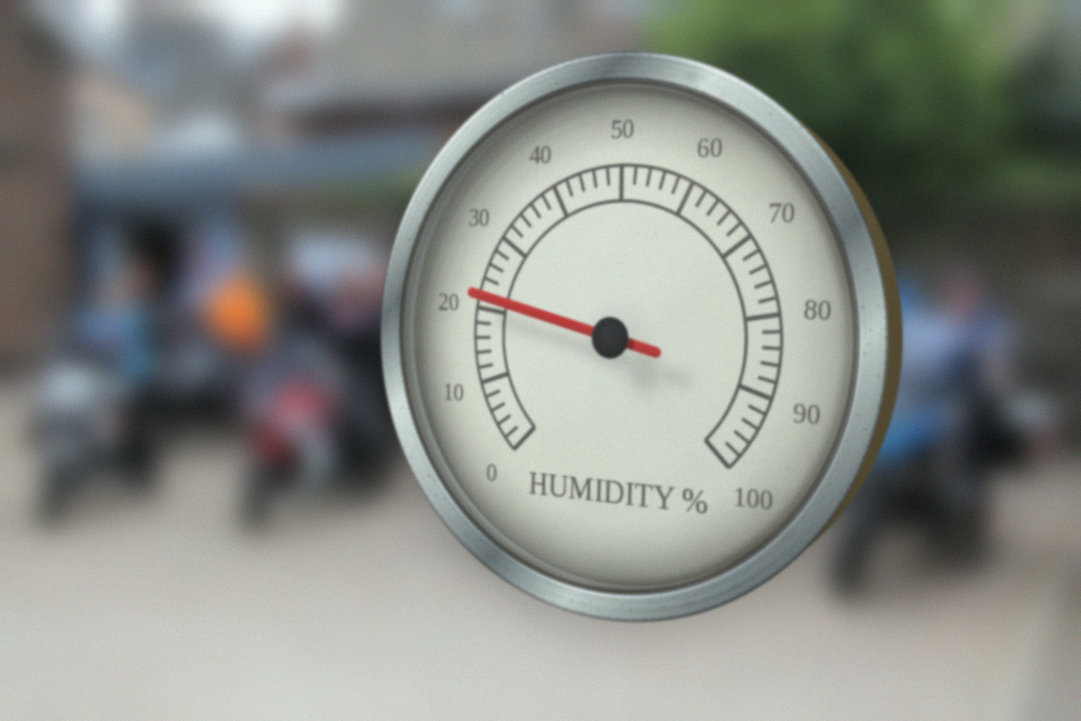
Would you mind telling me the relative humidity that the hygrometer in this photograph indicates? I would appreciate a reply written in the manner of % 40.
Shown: % 22
